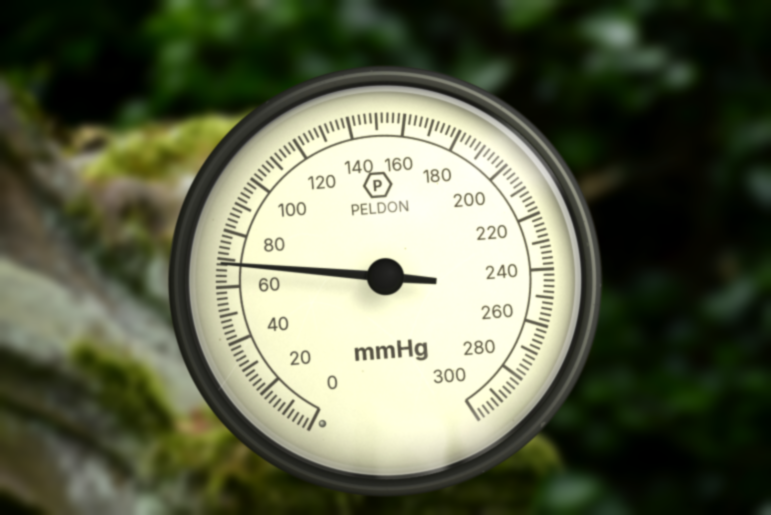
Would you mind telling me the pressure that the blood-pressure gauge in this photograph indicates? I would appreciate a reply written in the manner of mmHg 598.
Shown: mmHg 68
